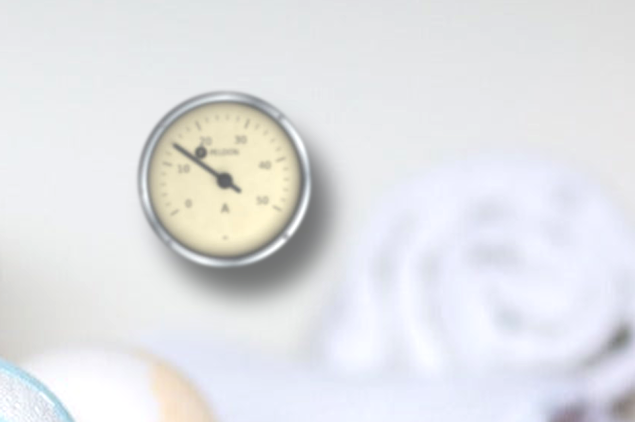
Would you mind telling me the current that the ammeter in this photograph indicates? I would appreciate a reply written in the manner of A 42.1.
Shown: A 14
